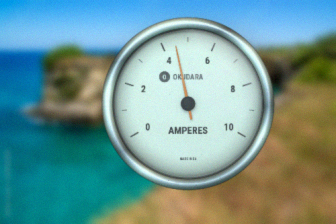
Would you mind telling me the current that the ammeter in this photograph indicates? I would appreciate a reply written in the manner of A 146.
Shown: A 4.5
